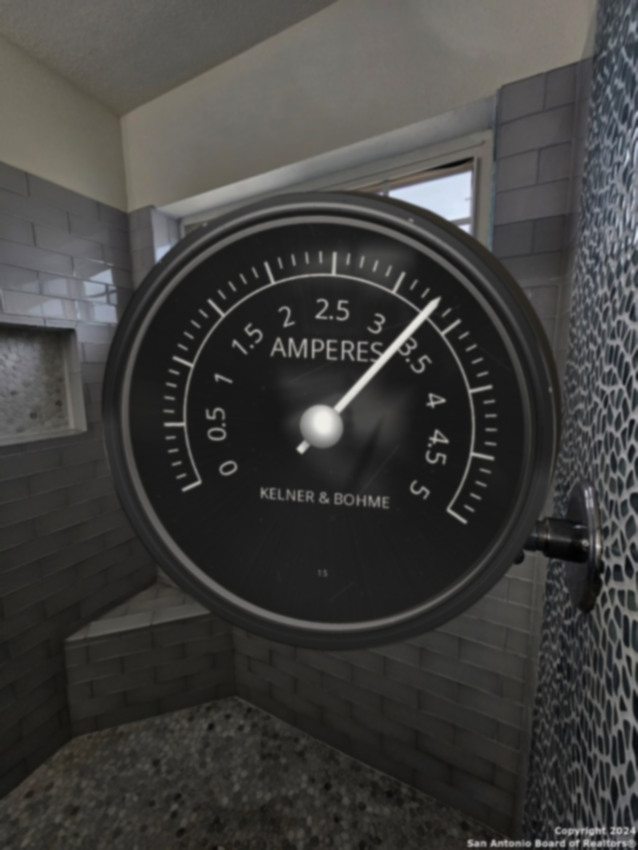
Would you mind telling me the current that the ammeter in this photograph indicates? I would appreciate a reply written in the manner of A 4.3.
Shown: A 3.3
